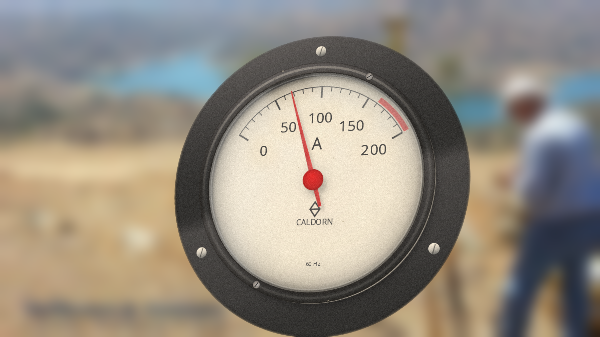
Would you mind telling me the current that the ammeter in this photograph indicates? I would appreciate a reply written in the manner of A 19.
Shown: A 70
